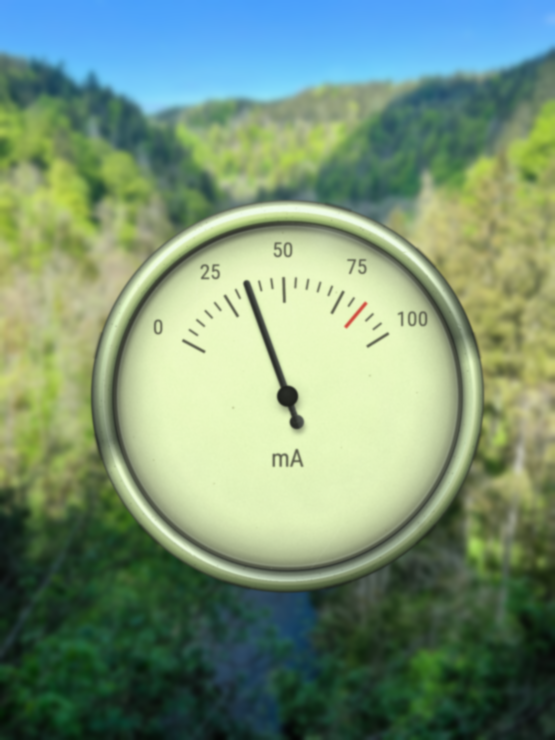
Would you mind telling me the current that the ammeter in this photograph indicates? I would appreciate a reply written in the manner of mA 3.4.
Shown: mA 35
